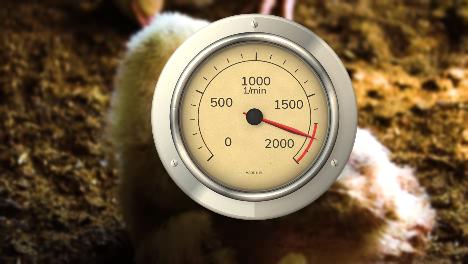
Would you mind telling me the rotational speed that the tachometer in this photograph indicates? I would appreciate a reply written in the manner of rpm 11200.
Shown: rpm 1800
